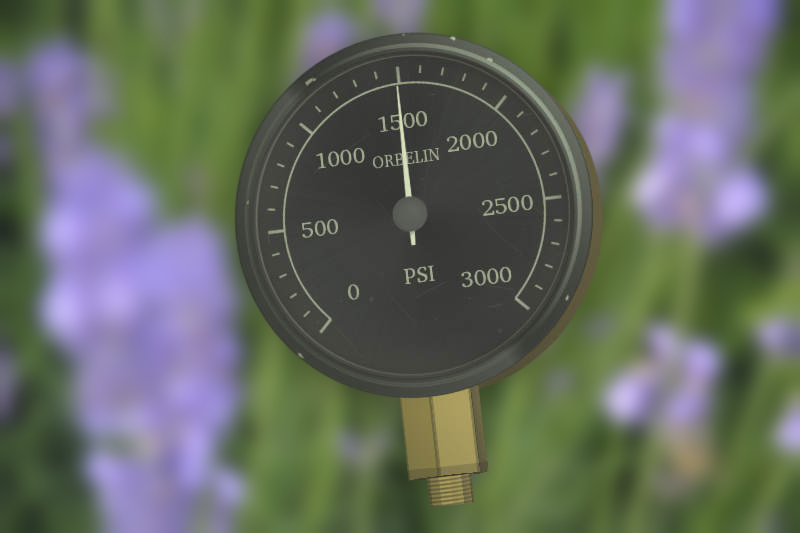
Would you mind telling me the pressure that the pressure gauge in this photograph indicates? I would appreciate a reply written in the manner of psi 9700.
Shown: psi 1500
